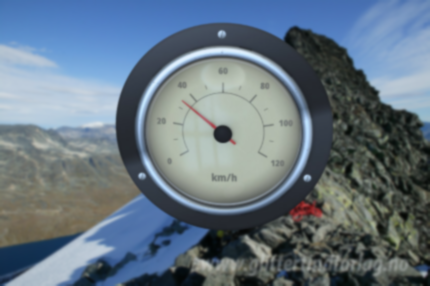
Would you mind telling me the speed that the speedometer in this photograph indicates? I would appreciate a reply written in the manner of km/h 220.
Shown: km/h 35
